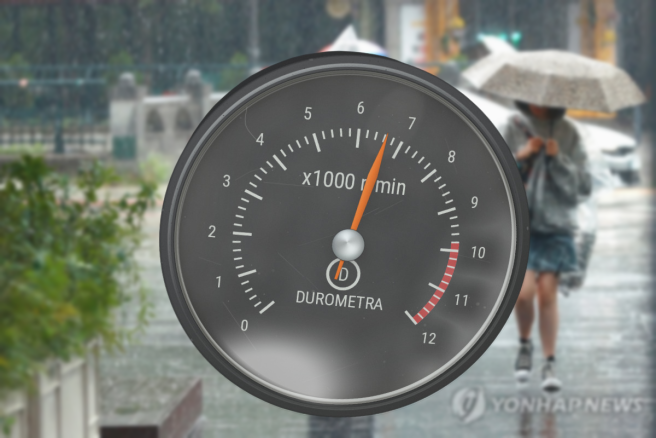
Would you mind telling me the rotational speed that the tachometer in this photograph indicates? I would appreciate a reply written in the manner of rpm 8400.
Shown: rpm 6600
